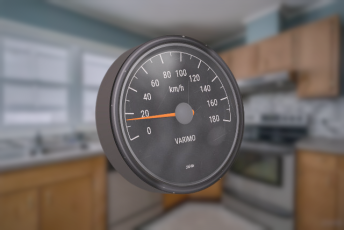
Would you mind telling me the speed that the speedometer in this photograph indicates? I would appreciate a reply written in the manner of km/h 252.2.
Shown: km/h 15
